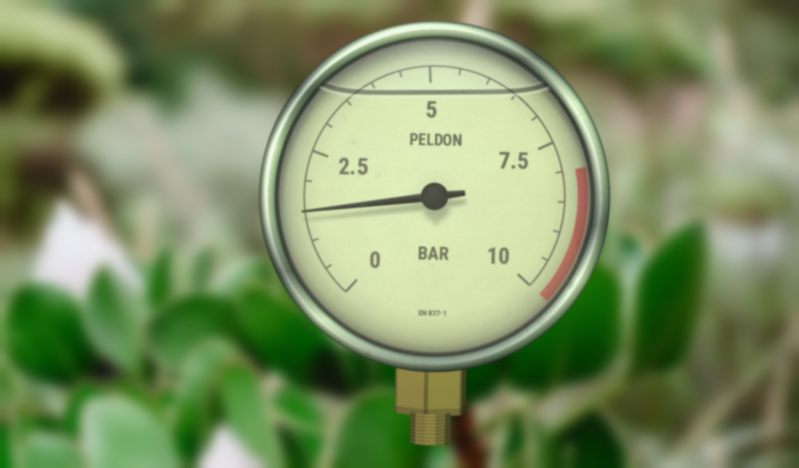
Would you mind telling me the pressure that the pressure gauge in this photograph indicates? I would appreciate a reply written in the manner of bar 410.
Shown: bar 1.5
